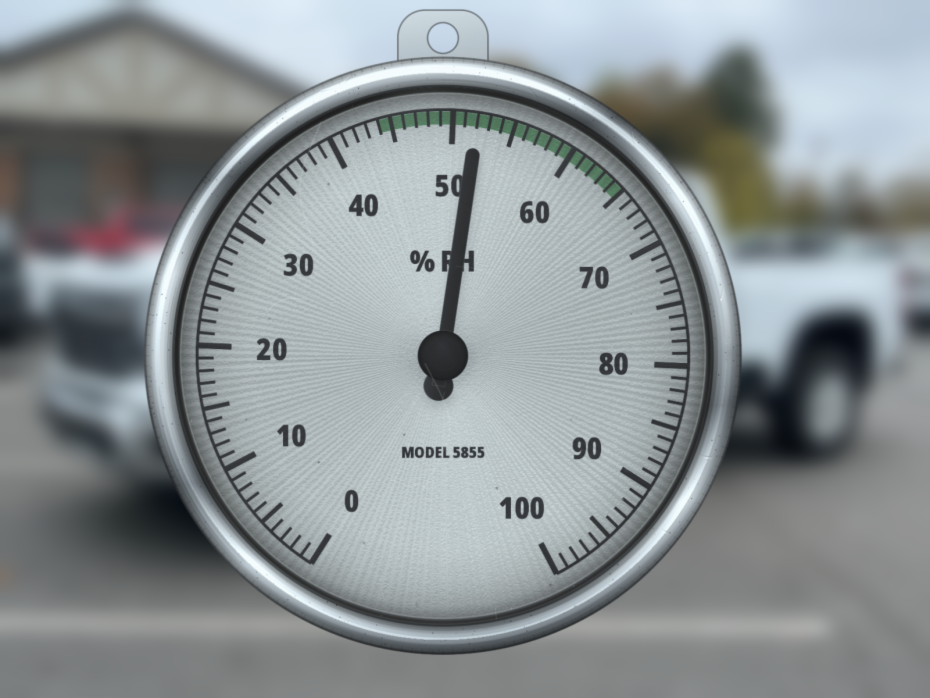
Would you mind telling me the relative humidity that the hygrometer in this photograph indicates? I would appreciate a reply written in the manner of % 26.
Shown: % 52
